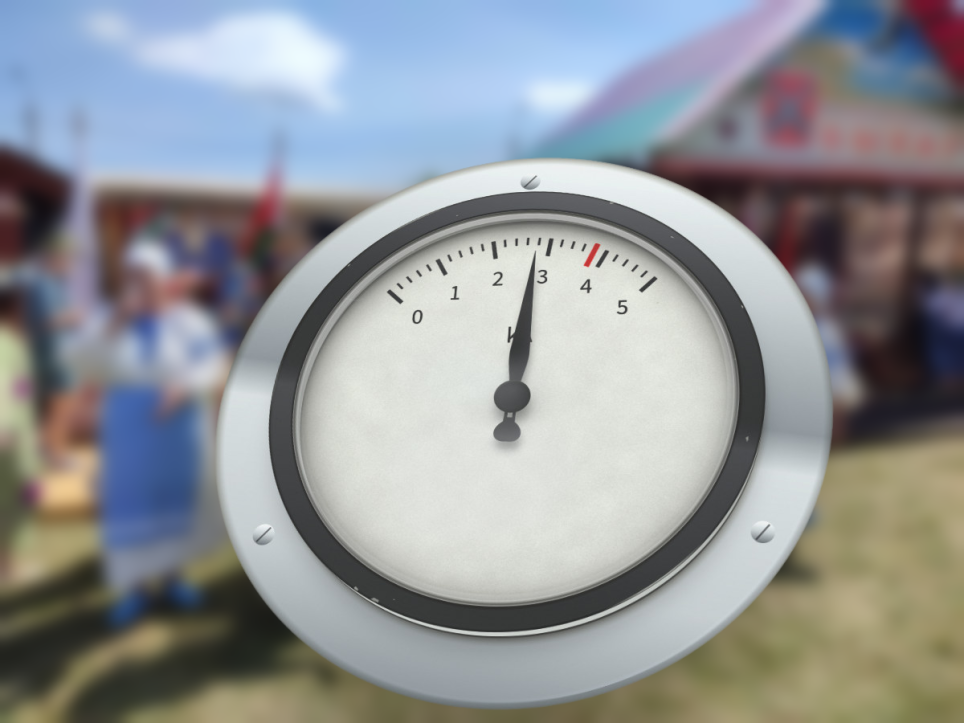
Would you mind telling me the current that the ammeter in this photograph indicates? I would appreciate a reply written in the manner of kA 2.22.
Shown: kA 2.8
